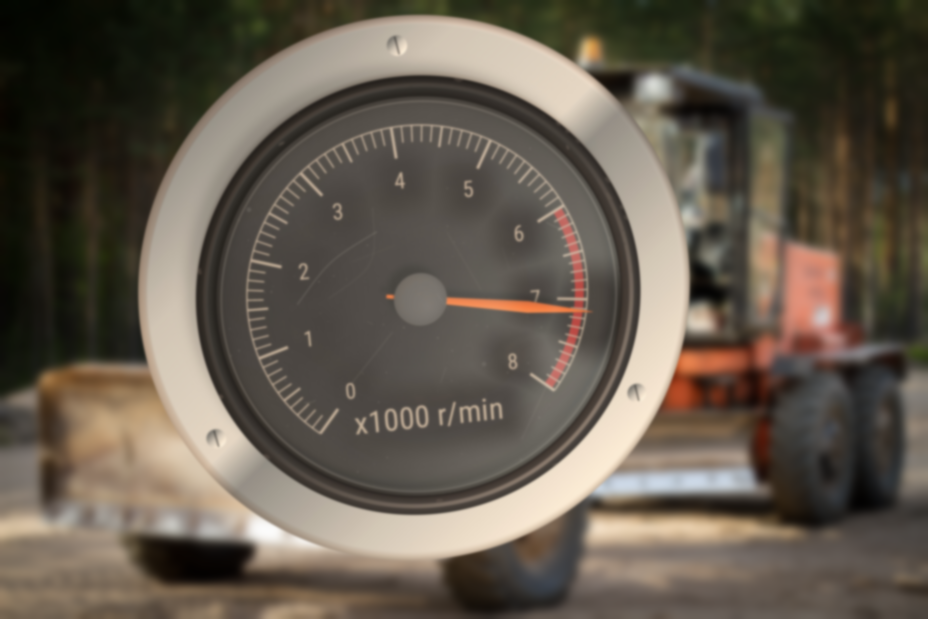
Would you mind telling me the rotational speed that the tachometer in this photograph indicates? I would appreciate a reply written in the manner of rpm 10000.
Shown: rpm 7100
